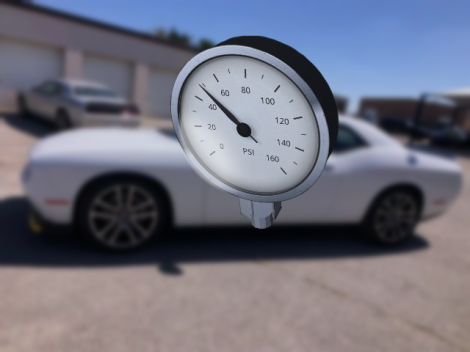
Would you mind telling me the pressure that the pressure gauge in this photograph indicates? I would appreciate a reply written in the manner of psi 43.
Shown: psi 50
